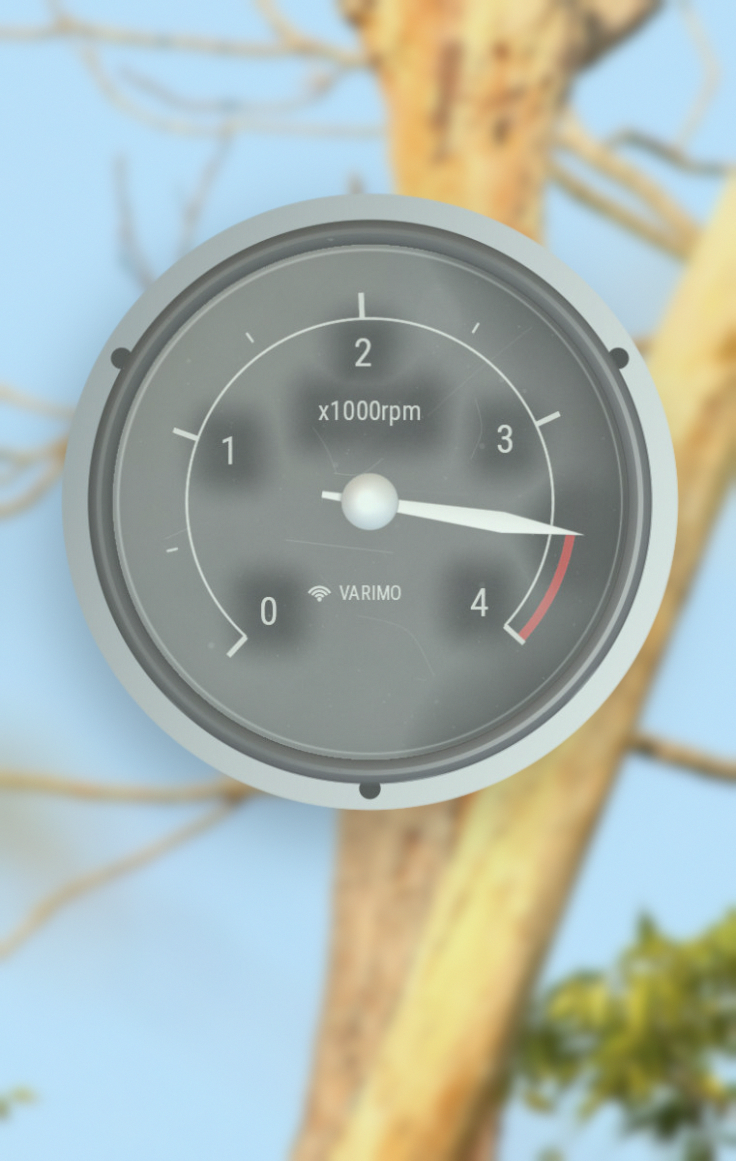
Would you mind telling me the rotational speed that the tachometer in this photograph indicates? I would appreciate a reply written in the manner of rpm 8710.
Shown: rpm 3500
